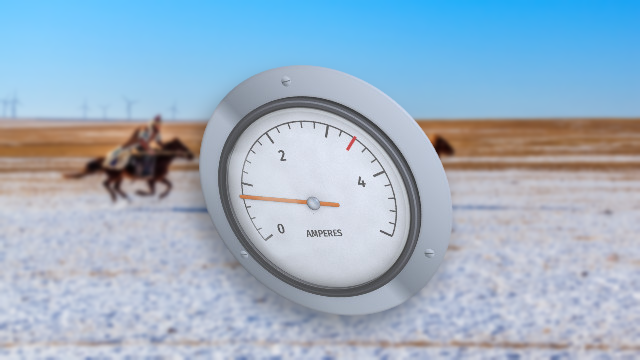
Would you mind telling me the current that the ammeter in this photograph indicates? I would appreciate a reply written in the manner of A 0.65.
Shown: A 0.8
